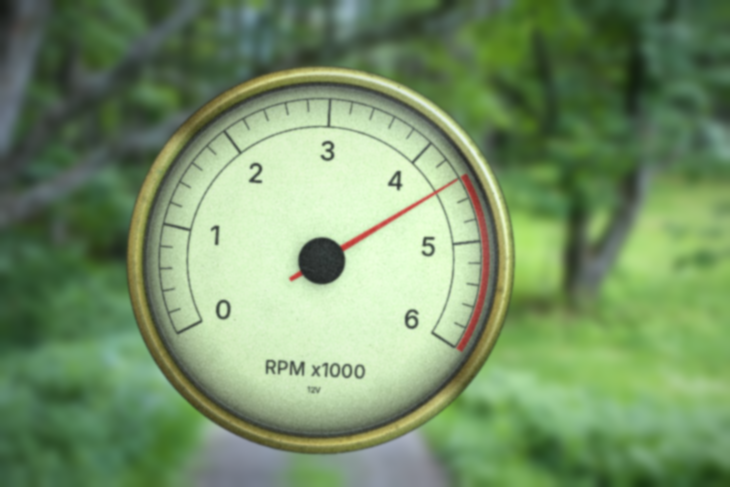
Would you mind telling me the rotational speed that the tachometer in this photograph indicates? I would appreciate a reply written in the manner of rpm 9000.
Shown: rpm 4400
